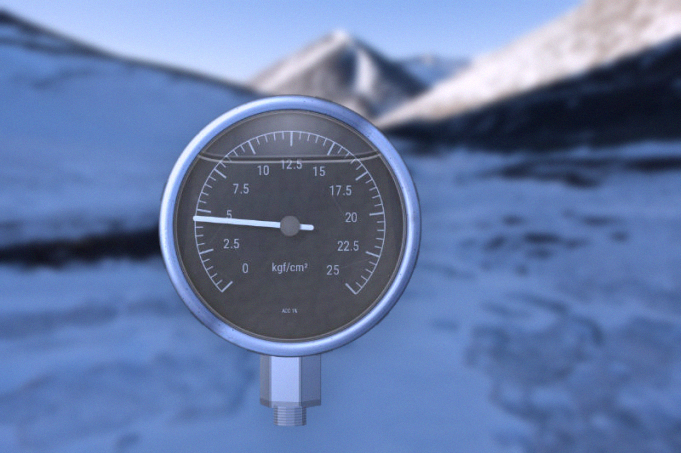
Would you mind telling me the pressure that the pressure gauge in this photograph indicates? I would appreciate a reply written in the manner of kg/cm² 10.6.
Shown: kg/cm² 4.5
